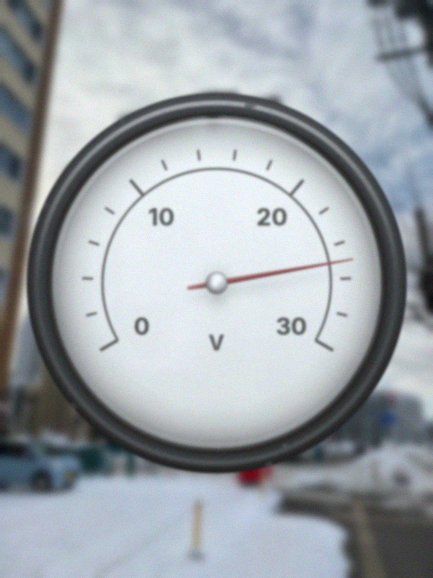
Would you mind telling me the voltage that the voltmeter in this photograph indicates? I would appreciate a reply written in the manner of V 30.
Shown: V 25
